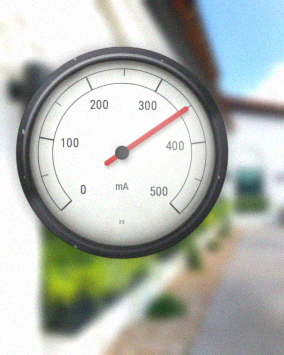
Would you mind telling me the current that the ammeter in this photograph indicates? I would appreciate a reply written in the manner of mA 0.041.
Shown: mA 350
